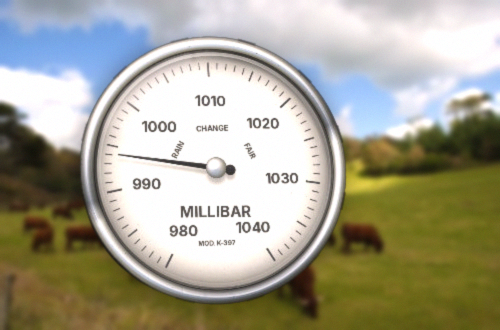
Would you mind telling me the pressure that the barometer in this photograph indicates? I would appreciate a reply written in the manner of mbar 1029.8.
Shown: mbar 994
